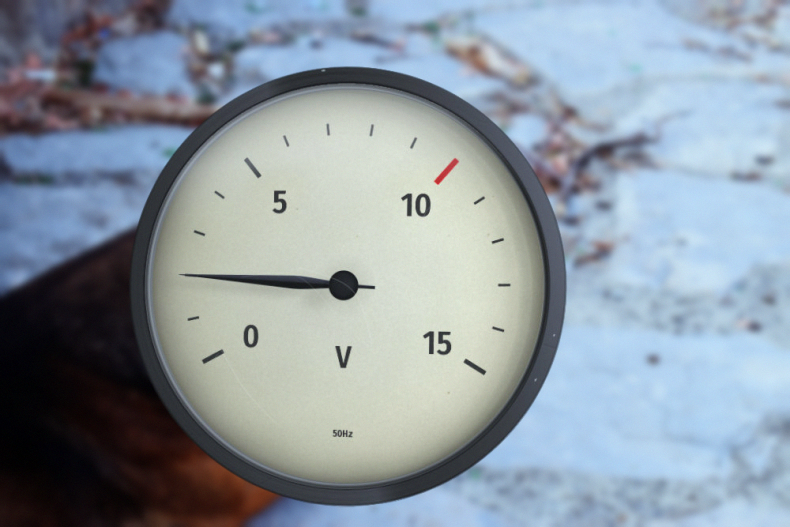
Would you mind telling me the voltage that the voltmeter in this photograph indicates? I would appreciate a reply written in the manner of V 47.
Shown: V 2
